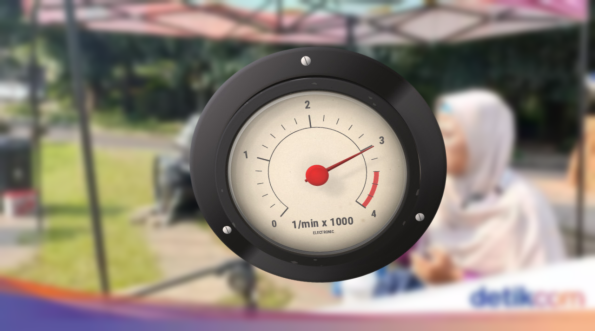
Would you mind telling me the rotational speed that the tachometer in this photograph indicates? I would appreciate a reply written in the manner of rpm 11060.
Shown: rpm 3000
